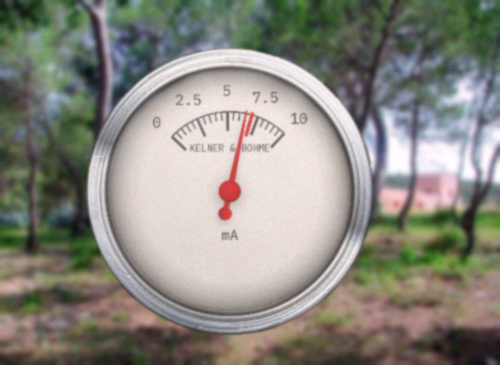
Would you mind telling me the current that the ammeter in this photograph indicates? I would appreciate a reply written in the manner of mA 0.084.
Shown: mA 6.5
